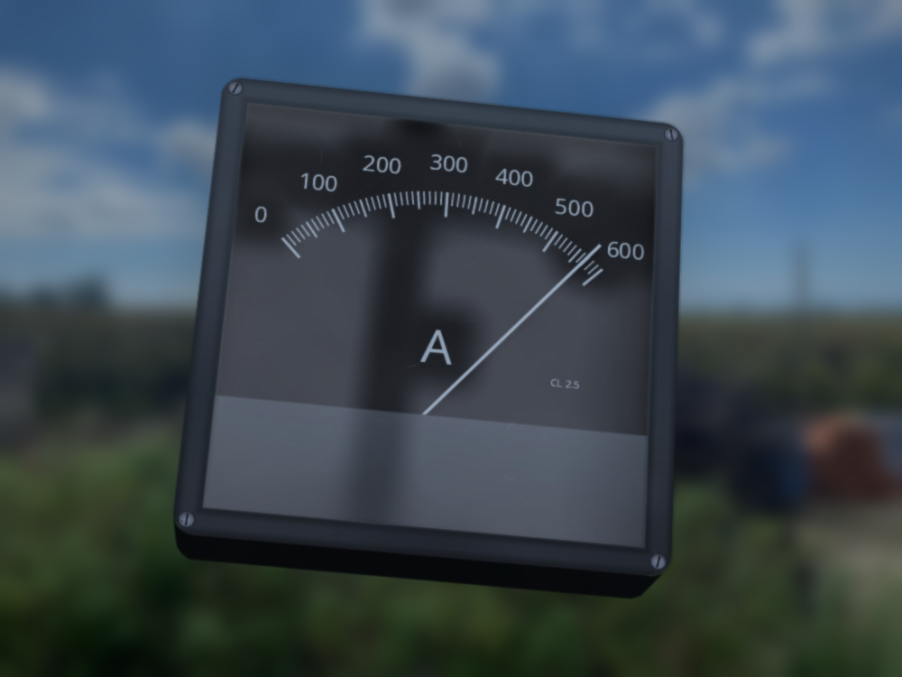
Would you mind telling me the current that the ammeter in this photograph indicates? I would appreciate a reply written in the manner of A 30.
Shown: A 570
